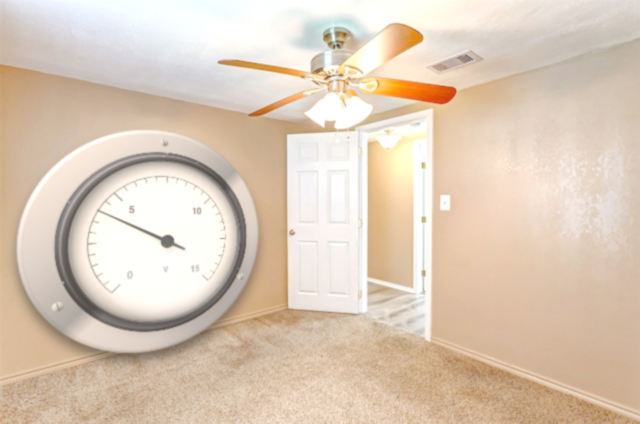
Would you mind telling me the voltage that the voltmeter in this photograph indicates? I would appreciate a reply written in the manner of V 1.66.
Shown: V 4
